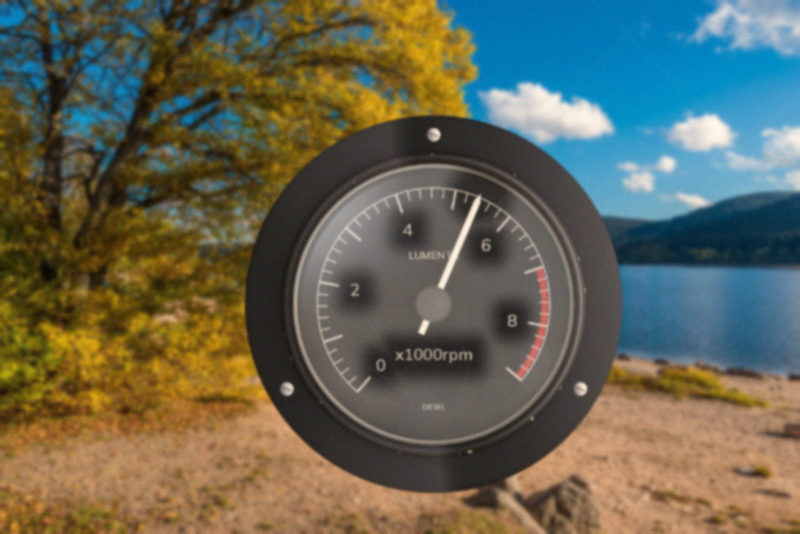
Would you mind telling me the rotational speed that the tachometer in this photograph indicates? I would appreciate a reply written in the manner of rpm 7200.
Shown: rpm 5400
